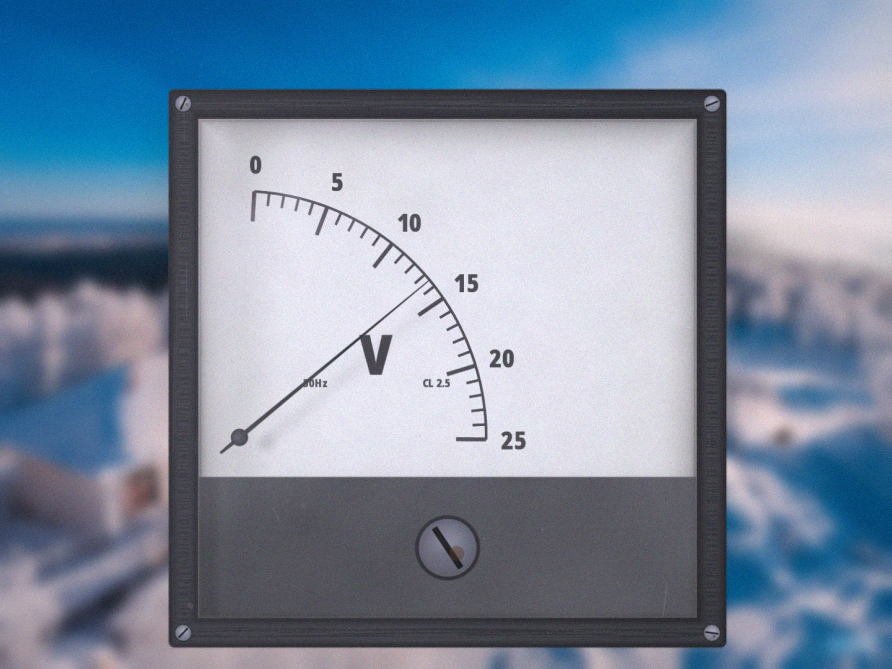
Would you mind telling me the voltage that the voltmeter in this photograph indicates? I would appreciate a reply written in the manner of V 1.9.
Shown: V 13.5
